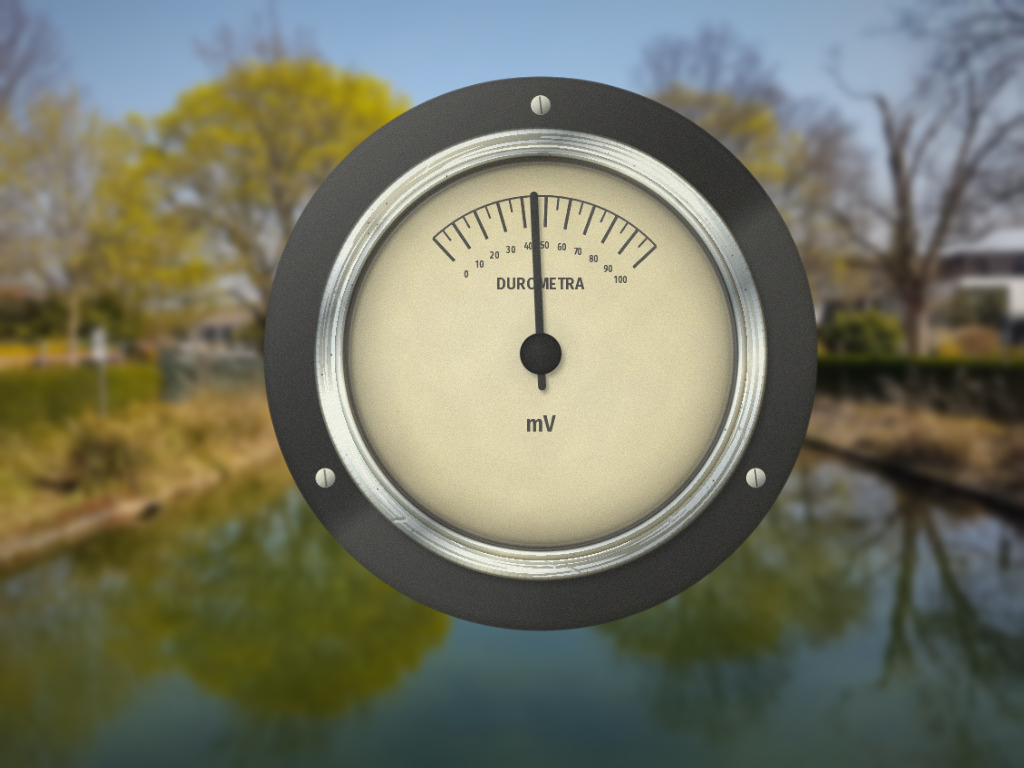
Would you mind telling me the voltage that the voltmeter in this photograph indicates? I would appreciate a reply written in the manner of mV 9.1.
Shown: mV 45
